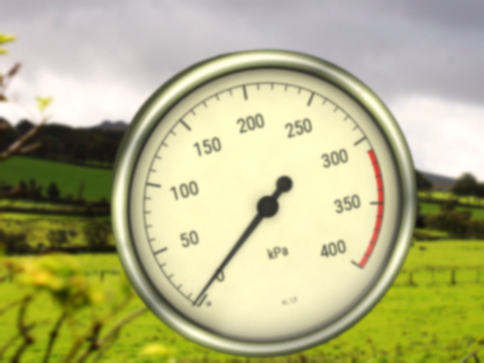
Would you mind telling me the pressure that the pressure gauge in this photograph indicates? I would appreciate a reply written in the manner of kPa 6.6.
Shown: kPa 5
